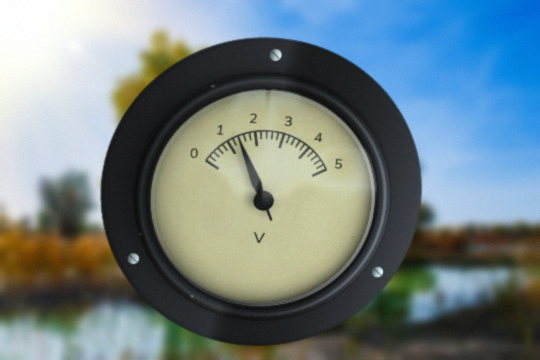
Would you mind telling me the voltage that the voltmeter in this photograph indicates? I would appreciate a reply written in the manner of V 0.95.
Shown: V 1.4
